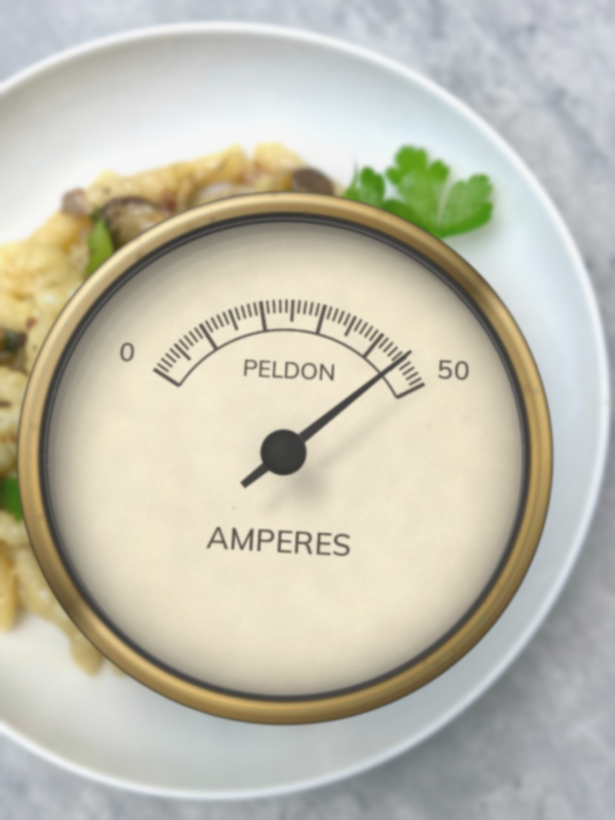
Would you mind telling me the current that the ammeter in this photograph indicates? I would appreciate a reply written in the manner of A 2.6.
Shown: A 45
